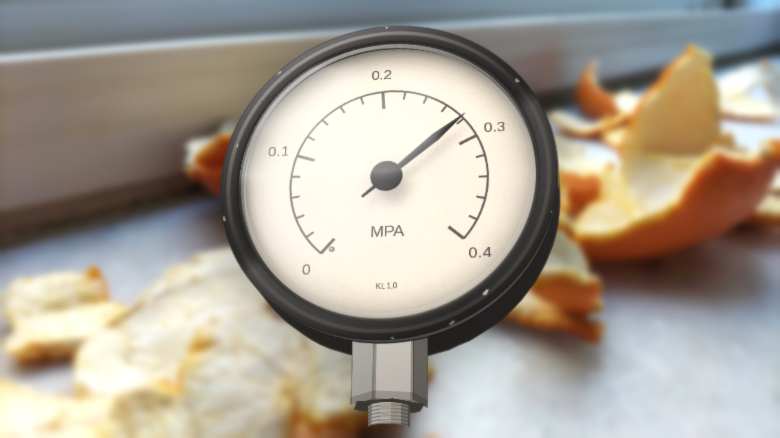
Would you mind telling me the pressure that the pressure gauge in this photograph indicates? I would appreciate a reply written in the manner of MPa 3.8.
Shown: MPa 0.28
